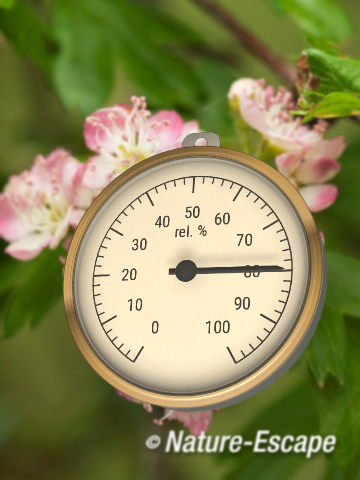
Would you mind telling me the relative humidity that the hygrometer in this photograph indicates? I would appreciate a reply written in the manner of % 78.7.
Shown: % 80
